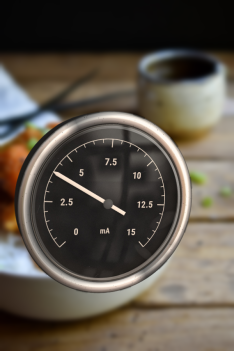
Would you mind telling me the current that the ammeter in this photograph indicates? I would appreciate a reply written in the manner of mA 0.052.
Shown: mA 4
